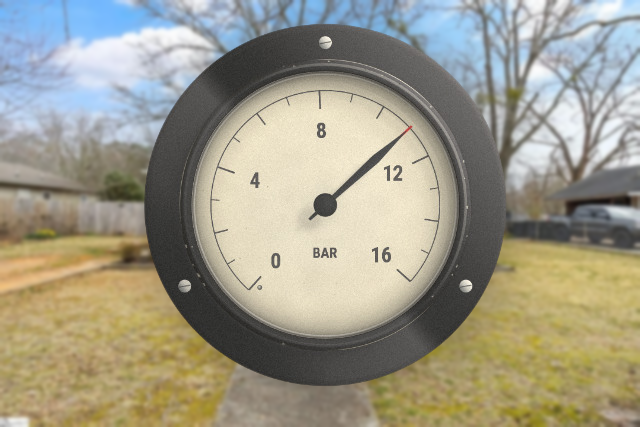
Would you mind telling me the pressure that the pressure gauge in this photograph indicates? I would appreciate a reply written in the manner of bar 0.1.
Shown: bar 11
